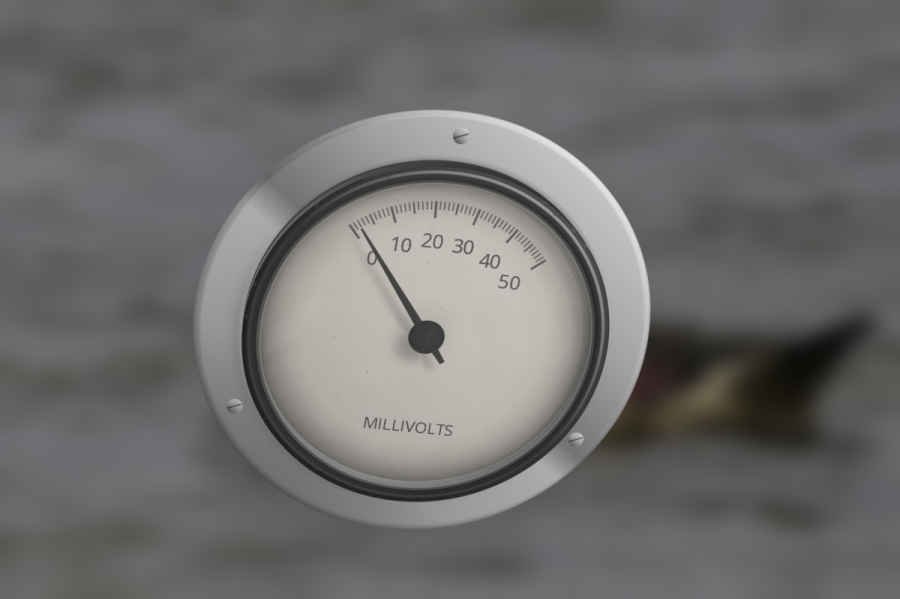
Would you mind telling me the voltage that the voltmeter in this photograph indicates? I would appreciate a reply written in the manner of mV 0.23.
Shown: mV 2
